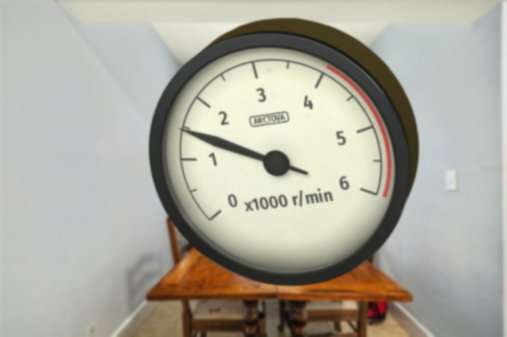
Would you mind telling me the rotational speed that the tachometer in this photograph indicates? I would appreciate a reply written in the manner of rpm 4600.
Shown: rpm 1500
